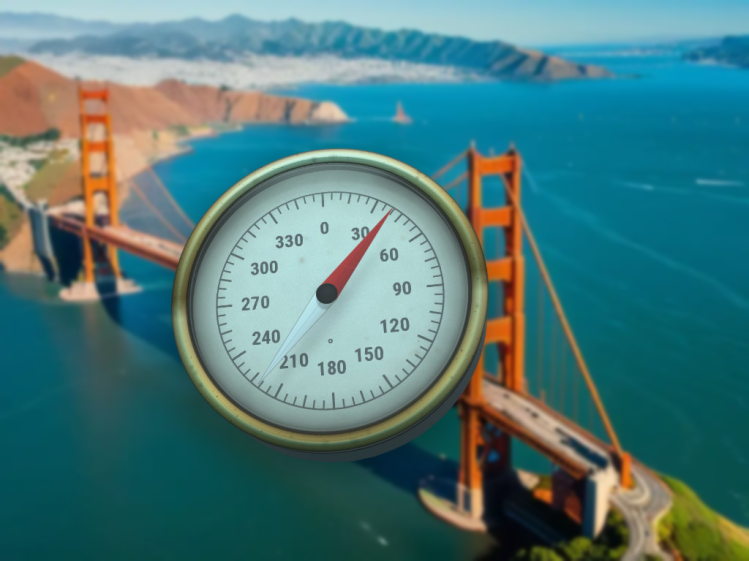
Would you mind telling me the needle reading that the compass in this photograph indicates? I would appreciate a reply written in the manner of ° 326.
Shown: ° 40
